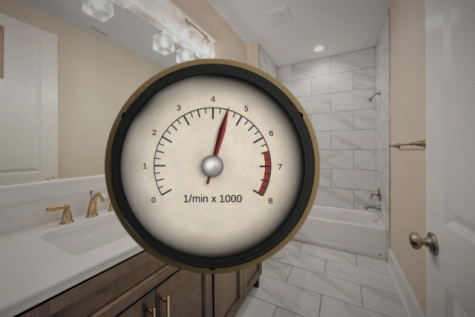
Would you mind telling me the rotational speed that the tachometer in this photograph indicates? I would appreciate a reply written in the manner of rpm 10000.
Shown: rpm 4500
